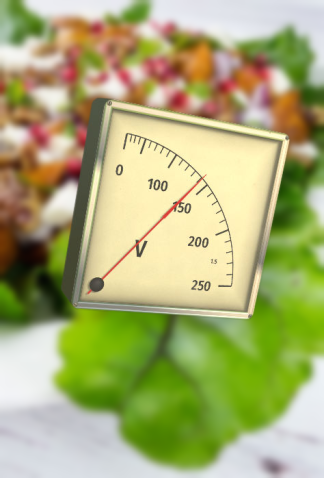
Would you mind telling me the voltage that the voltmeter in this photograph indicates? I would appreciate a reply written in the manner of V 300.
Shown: V 140
